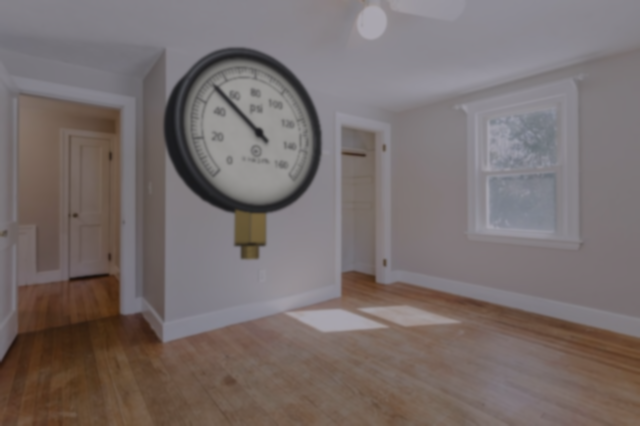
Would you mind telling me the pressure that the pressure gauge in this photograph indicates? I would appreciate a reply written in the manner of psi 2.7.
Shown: psi 50
